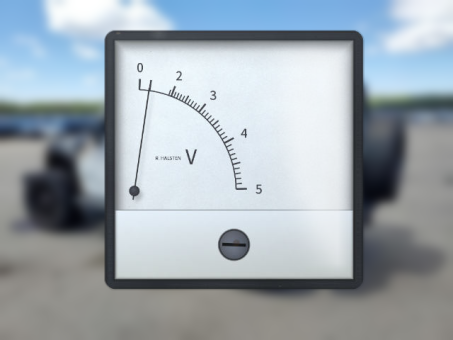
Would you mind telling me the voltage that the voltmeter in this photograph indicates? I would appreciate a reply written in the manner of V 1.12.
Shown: V 1
